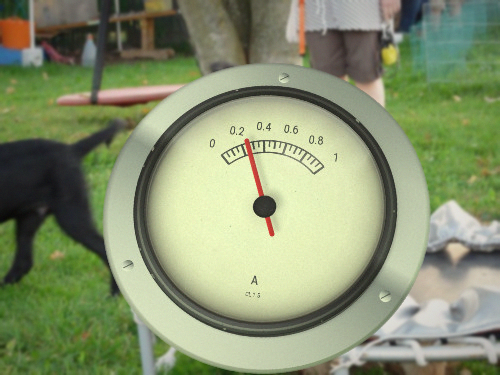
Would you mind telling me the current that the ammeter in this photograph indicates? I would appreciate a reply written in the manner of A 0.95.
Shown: A 0.25
